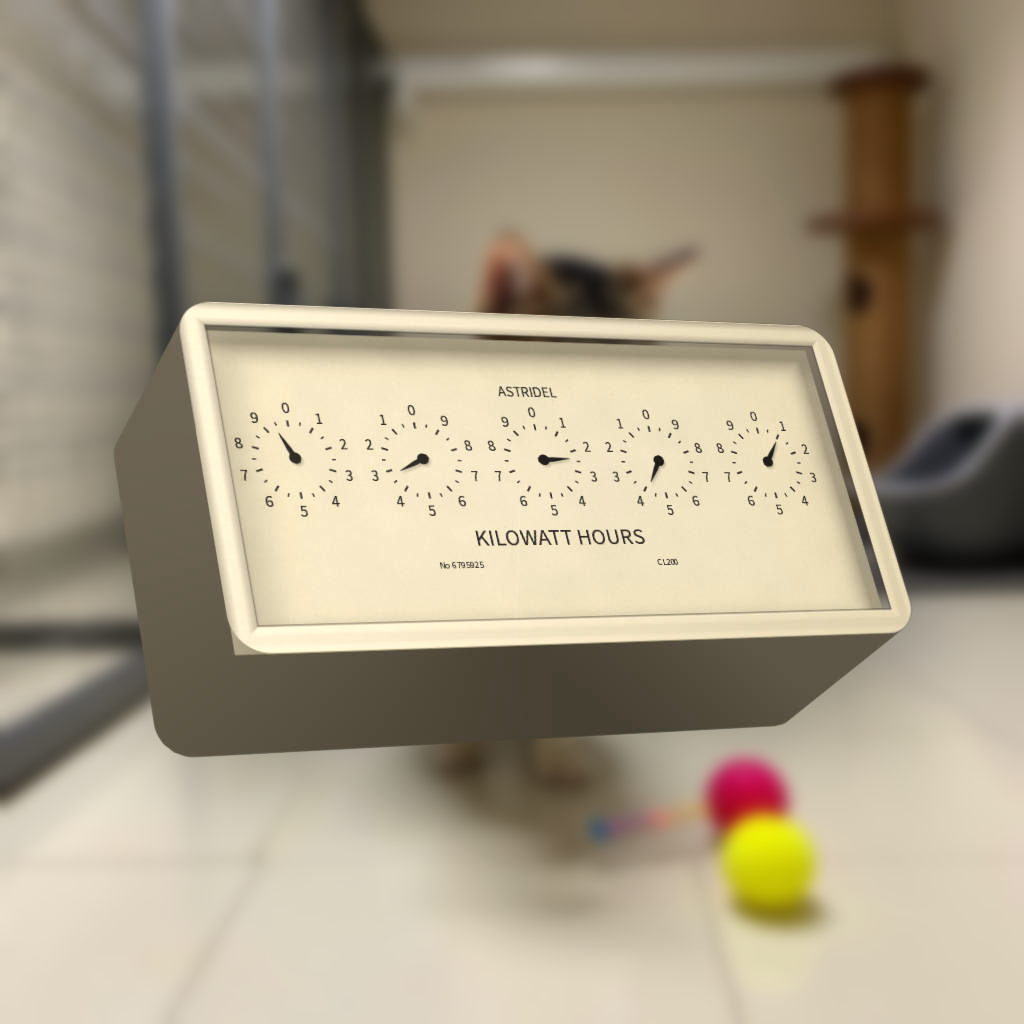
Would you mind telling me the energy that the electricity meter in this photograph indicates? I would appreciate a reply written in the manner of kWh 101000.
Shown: kWh 93241
